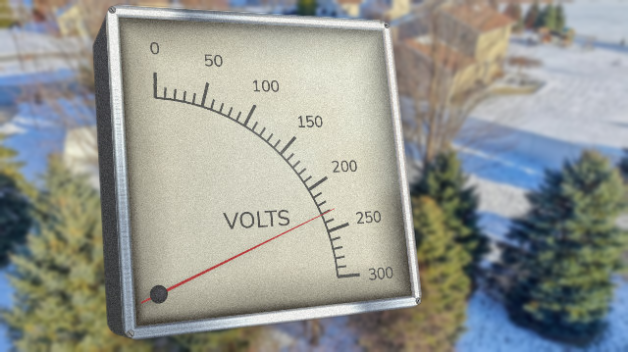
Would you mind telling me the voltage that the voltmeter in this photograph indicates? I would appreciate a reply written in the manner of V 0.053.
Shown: V 230
